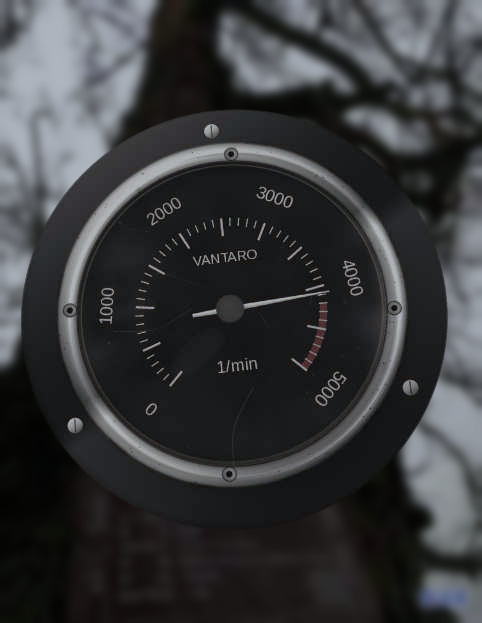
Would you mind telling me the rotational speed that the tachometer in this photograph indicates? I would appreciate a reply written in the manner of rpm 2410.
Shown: rpm 4100
